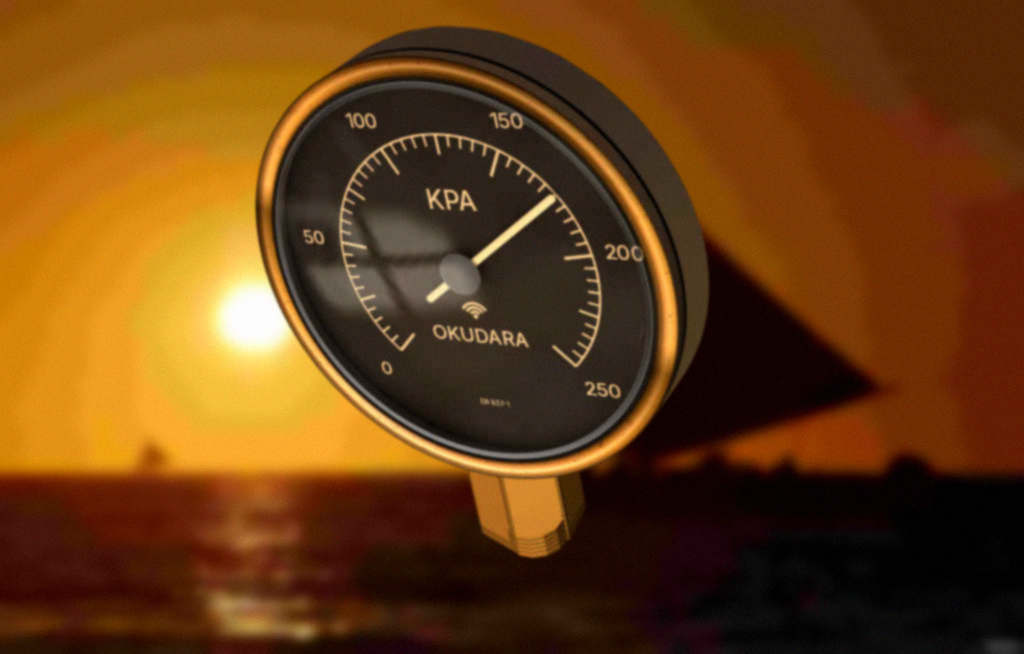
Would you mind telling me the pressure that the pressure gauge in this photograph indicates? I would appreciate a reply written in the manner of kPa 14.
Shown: kPa 175
